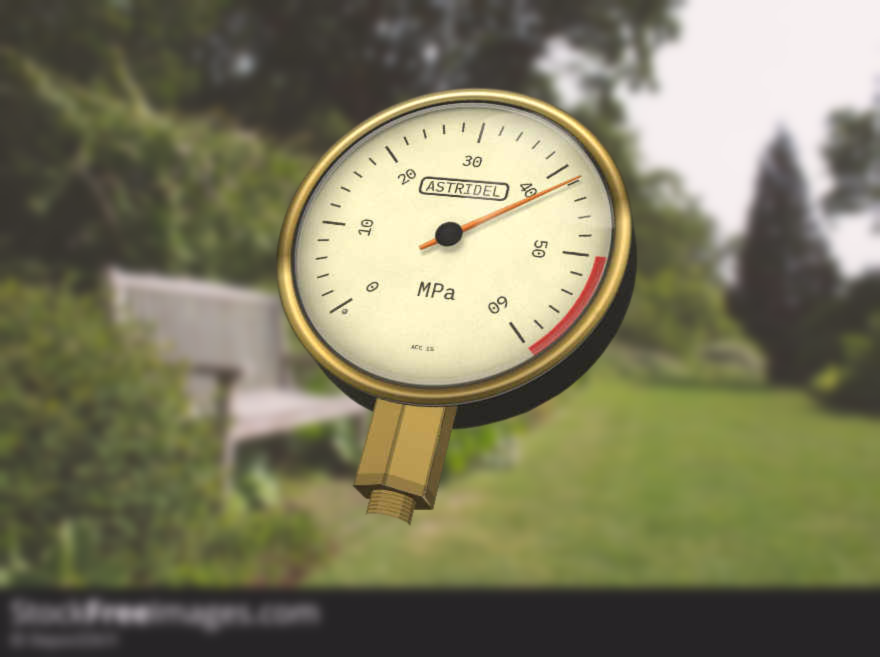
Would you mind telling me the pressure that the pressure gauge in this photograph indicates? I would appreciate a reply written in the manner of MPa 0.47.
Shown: MPa 42
